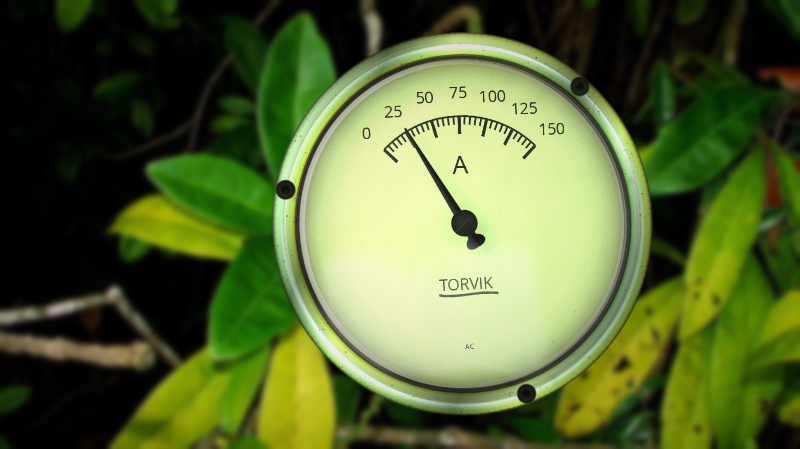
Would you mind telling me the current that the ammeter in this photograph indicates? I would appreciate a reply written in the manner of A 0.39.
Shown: A 25
